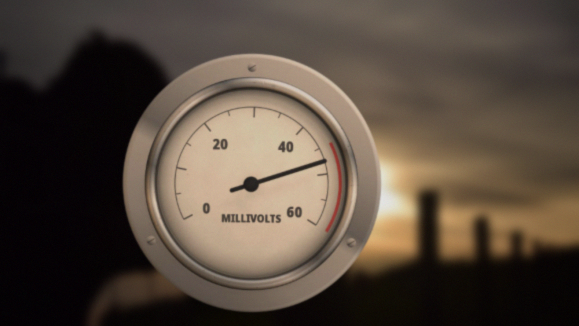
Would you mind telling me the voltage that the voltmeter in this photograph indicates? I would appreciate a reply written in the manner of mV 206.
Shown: mV 47.5
